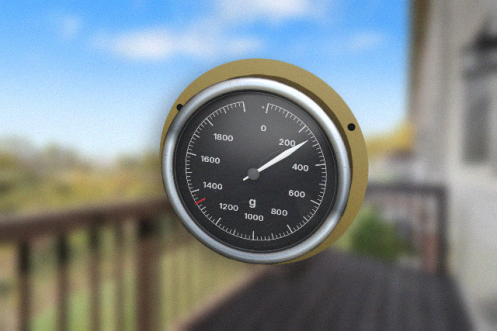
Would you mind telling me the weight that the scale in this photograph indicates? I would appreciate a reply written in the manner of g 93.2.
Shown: g 260
